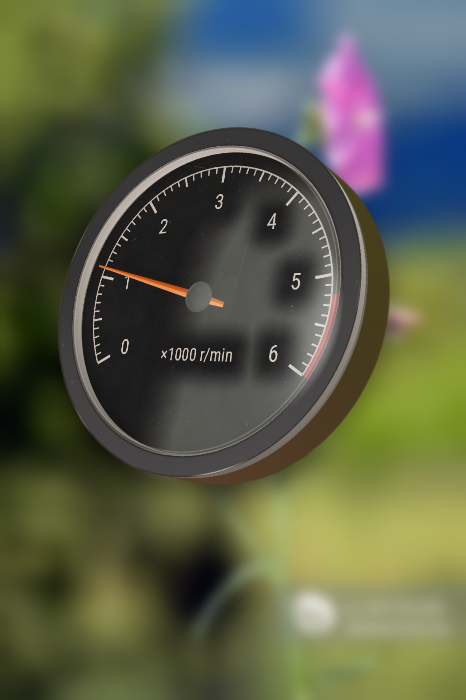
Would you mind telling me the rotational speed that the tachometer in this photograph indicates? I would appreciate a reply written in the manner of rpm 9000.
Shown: rpm 1100
